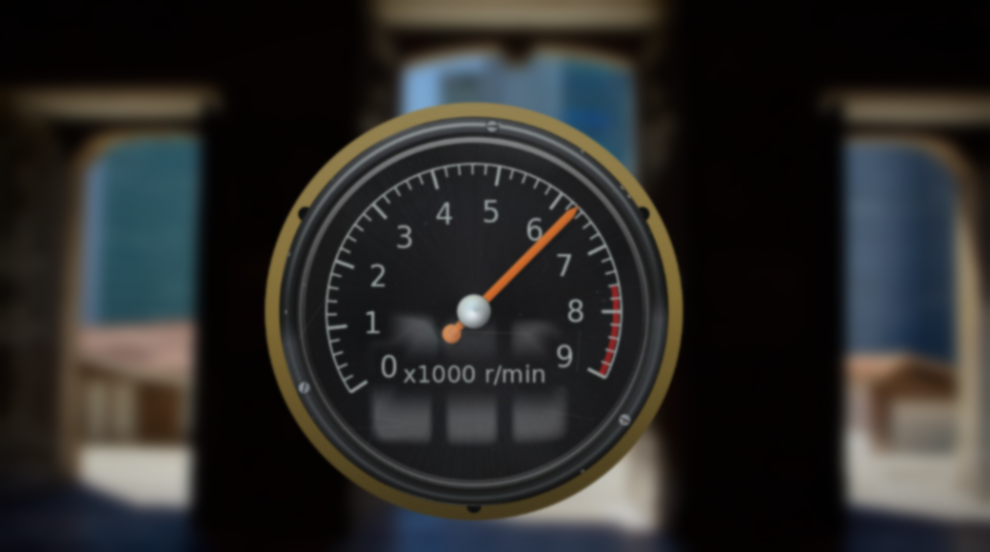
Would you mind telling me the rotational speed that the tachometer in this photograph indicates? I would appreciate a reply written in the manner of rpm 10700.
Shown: rpm 6300
